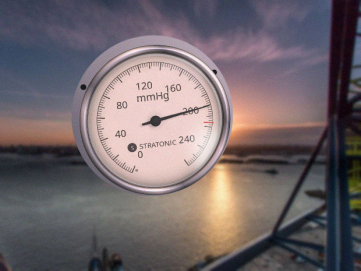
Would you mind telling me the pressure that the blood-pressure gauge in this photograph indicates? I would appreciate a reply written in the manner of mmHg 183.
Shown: mmHg 200
